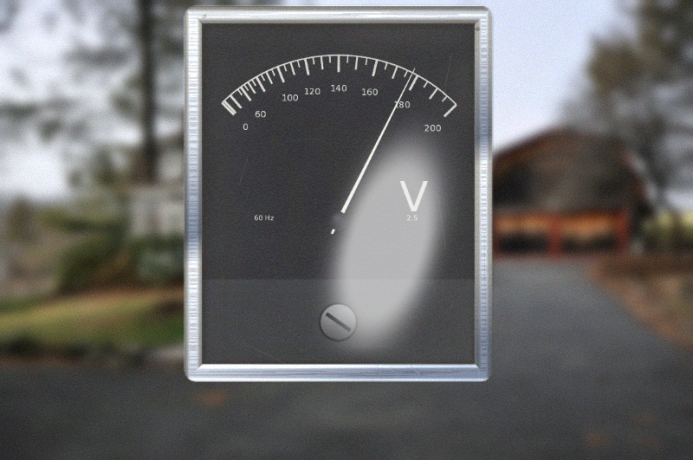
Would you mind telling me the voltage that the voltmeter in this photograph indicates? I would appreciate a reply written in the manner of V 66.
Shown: V 177.5
